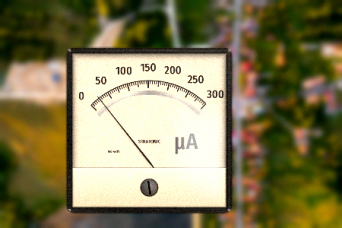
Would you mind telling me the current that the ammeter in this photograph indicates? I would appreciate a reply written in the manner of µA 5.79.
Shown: µA 25
